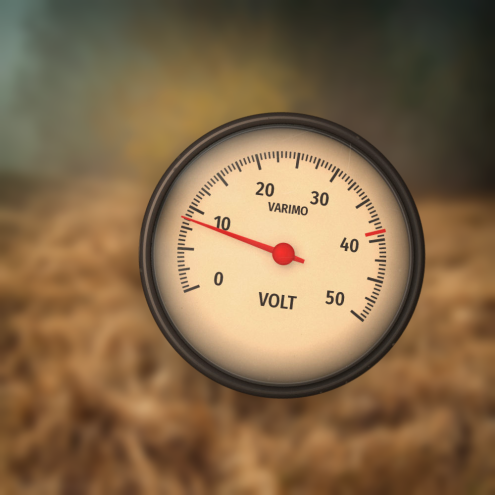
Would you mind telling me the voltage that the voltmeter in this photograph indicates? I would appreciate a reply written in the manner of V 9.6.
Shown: V 8.5
